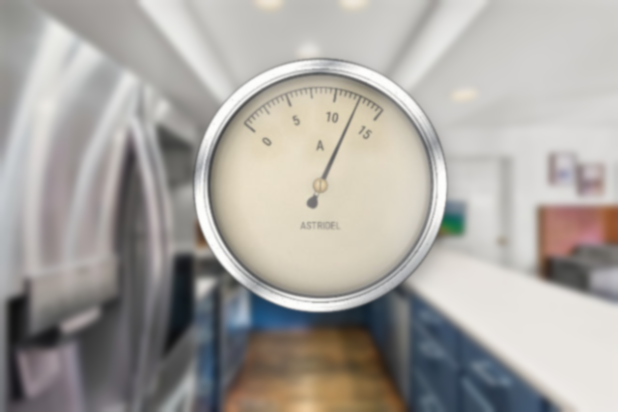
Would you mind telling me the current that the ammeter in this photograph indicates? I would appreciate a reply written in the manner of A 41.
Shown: A 12.5
